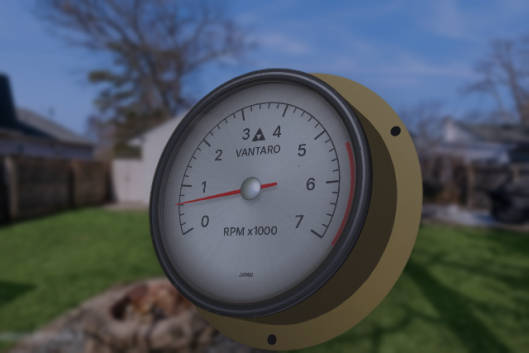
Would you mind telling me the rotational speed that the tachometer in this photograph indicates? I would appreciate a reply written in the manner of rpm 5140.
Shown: rpm 600
